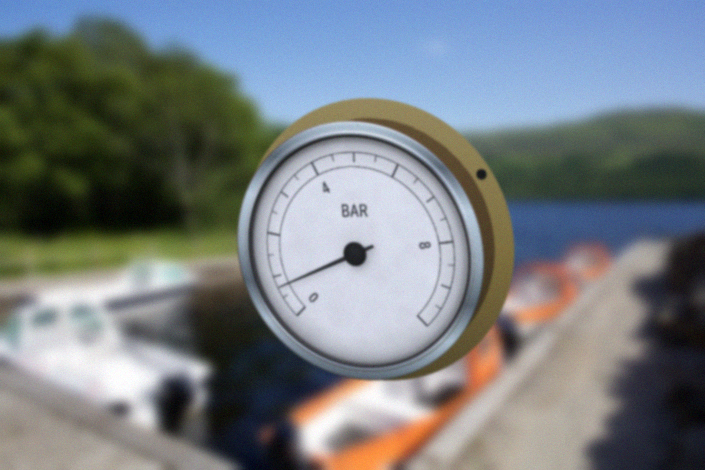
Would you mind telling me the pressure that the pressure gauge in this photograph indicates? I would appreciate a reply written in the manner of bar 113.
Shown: bar 0.75
